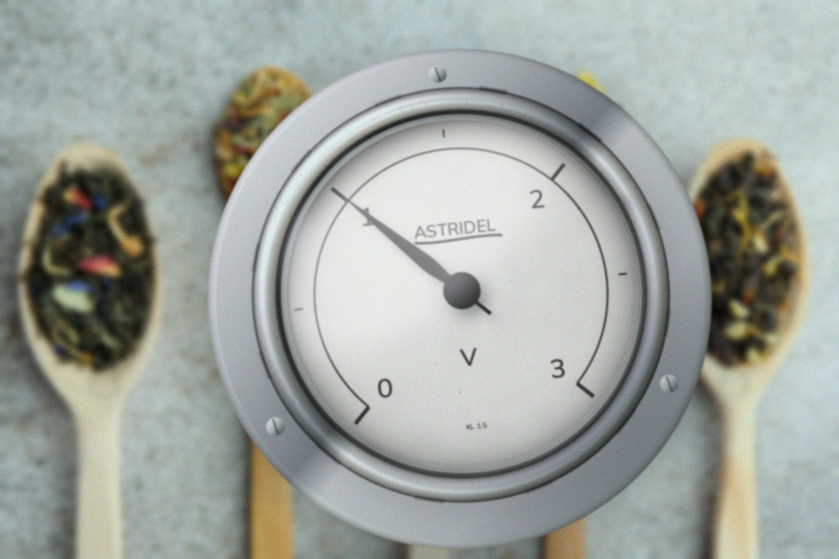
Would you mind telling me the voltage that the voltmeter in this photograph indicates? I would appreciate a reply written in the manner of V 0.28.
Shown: V 1
